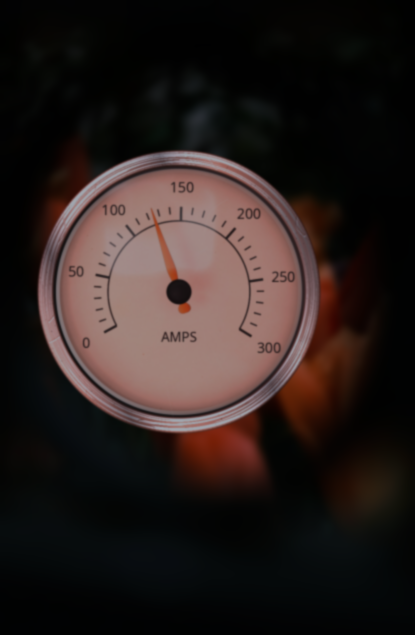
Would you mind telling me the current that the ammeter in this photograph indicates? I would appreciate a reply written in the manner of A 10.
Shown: A 125
